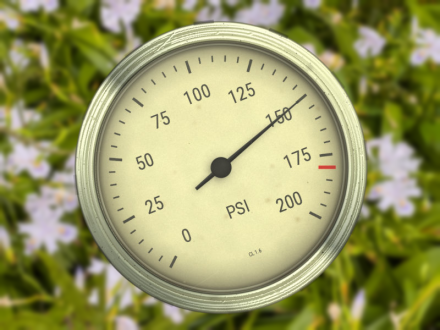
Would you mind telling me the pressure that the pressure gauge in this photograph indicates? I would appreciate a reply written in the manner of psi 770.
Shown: psi 150
